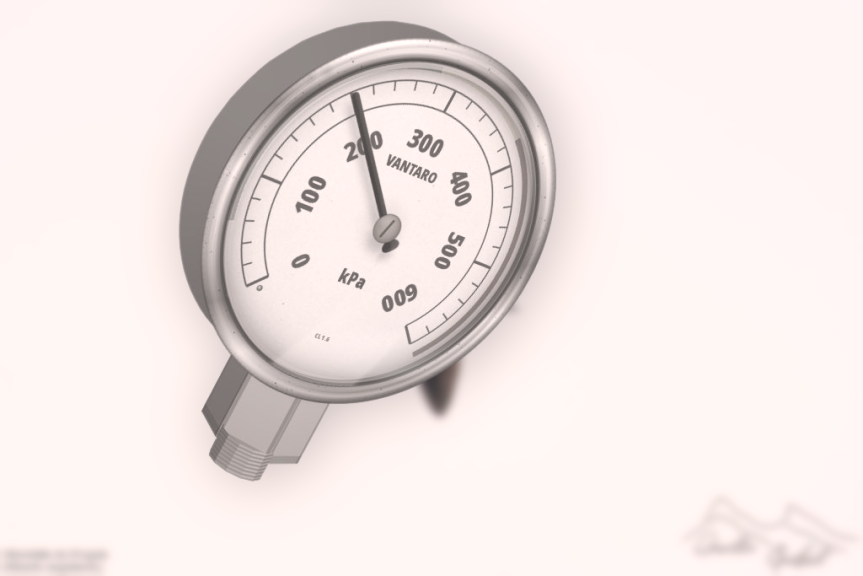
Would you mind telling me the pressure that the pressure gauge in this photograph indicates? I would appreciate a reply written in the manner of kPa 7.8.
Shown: kPa 200
